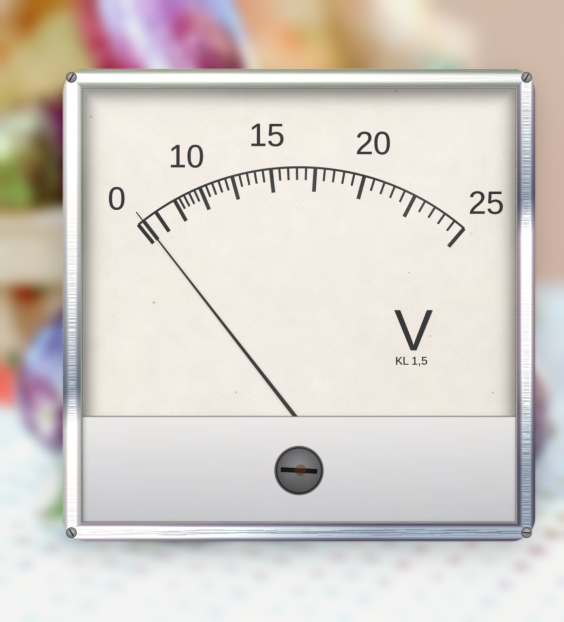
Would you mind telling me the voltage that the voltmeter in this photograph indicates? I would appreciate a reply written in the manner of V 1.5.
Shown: V 2.5
